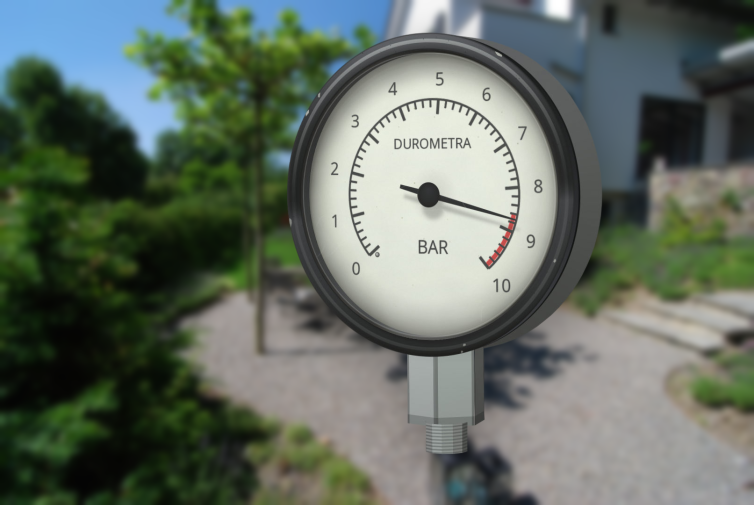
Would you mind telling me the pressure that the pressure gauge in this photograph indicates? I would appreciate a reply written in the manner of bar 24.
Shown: bar 8.7
